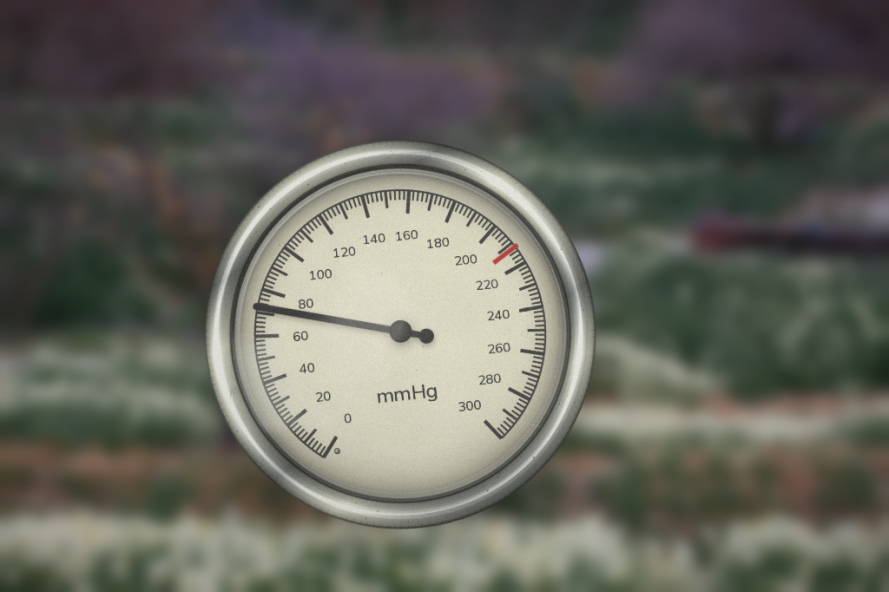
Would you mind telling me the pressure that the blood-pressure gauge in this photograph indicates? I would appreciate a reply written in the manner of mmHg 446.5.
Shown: mmHg 72
